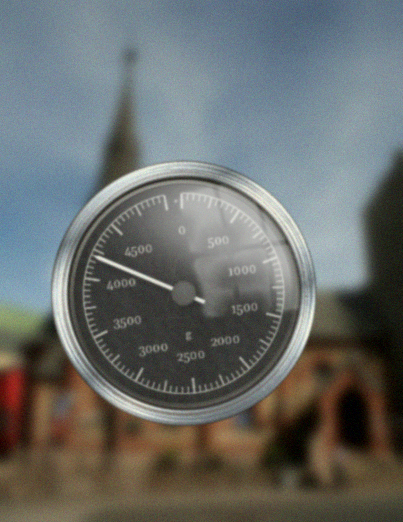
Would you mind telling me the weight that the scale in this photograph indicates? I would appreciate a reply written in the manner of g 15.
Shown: g 4200
